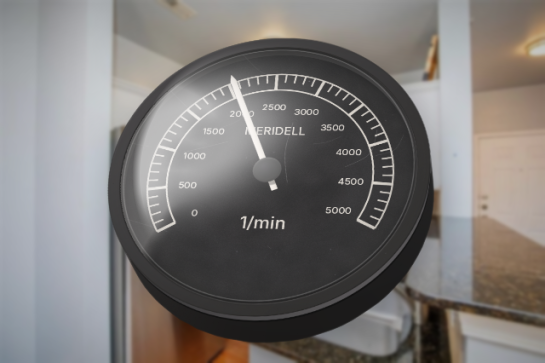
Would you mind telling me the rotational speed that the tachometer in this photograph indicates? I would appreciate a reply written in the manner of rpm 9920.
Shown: rpm 2050
